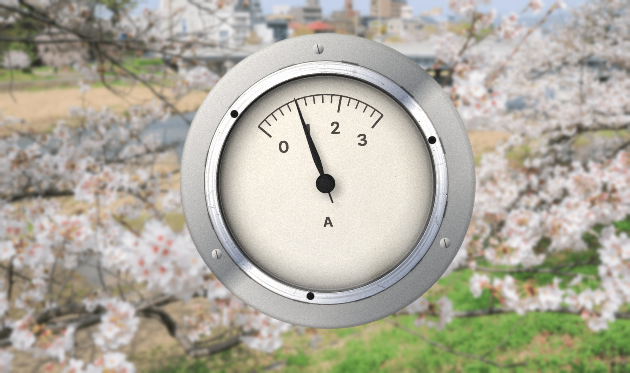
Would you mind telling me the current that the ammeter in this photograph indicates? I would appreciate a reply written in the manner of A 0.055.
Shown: A 1
